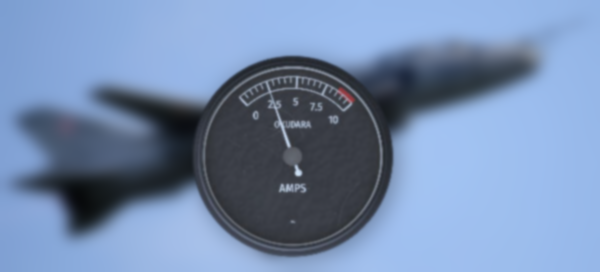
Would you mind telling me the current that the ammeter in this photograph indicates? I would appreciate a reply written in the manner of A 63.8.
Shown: A 2.5
